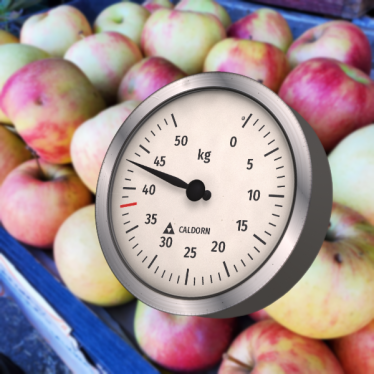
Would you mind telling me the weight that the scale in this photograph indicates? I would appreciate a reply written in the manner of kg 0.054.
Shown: kg 43
